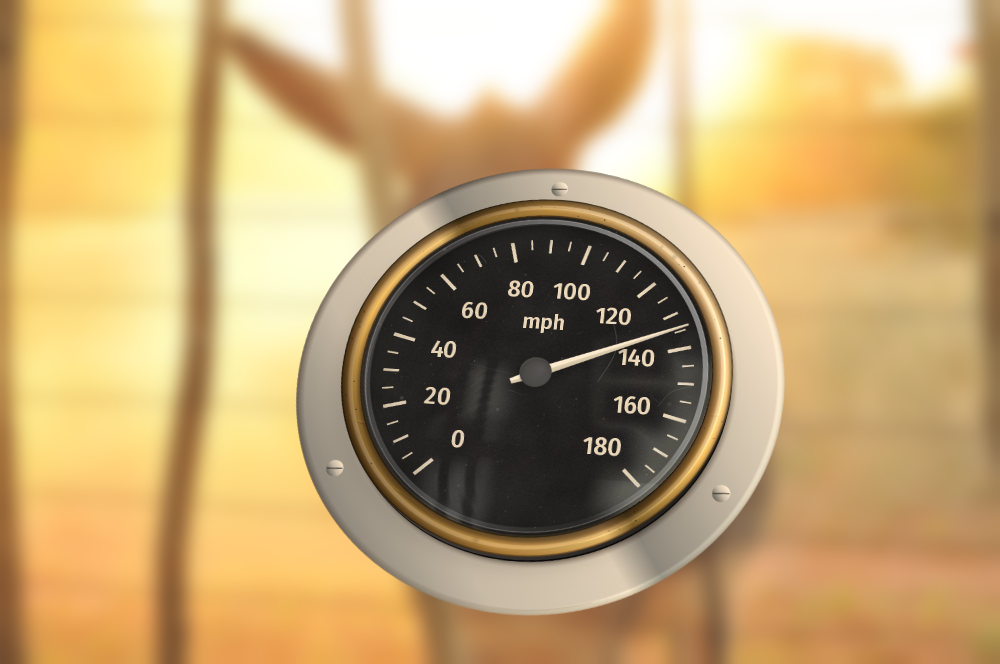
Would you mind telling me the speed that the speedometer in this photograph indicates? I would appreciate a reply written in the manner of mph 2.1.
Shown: mph 135
